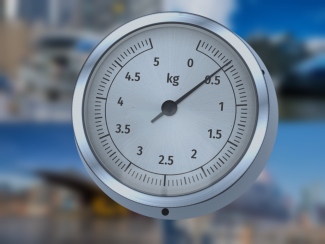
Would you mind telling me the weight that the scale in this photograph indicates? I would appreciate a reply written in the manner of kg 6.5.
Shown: kg 0.45
